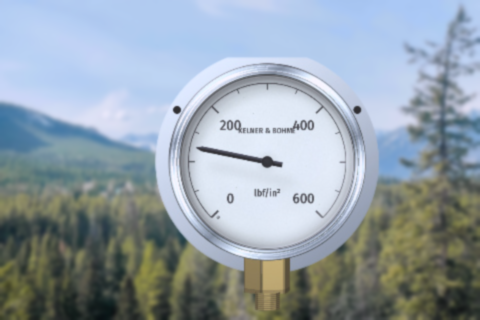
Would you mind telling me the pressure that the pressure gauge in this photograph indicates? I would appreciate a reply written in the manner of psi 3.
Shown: psi 125
